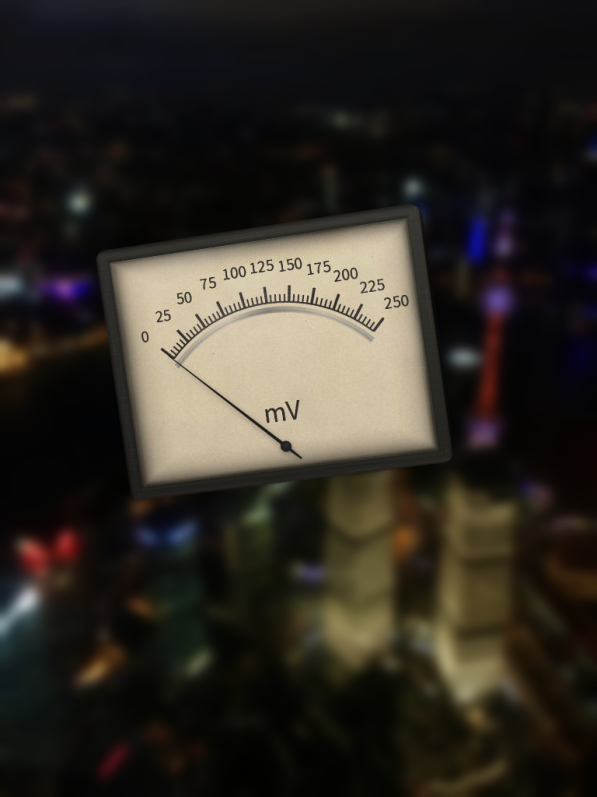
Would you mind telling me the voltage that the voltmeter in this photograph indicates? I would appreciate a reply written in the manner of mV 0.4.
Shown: mV 0
